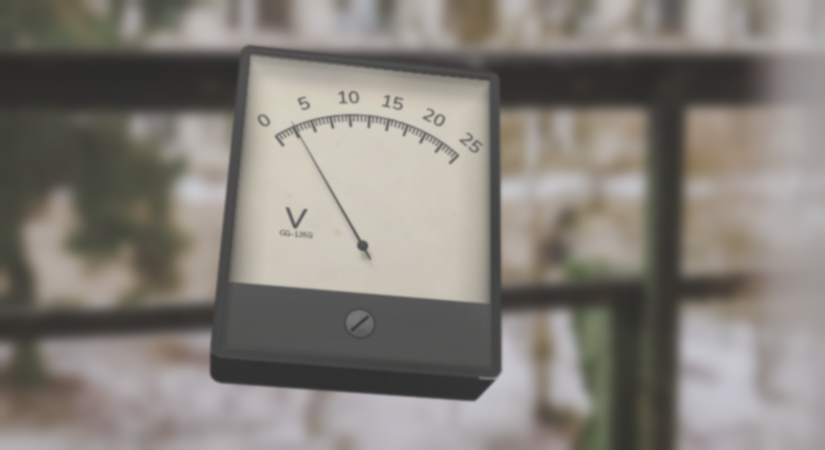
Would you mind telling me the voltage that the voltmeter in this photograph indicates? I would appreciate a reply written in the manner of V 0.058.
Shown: V 2.5
